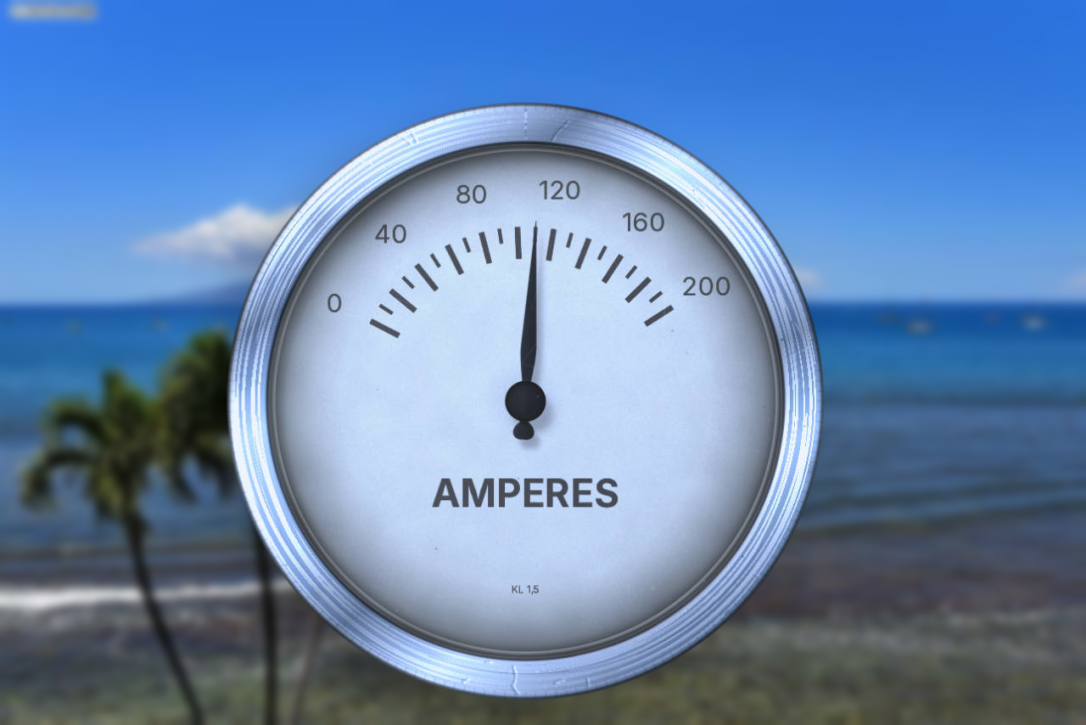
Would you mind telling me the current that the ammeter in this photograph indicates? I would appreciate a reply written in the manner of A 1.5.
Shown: A 110
